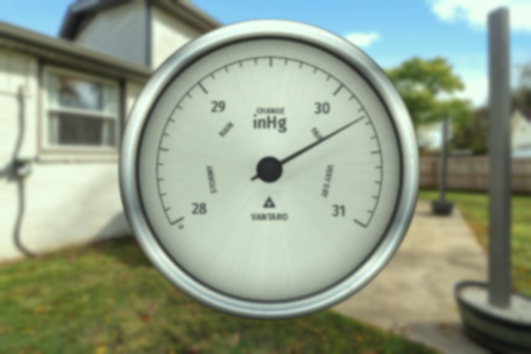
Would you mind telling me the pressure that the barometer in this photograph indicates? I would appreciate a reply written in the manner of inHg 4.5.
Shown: inHg 30.25
